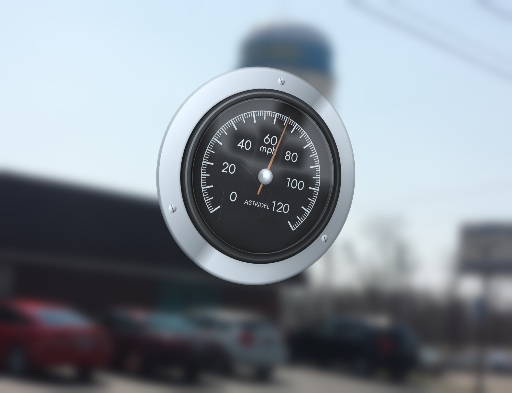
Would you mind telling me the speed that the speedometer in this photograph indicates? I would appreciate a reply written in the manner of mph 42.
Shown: mph 65
